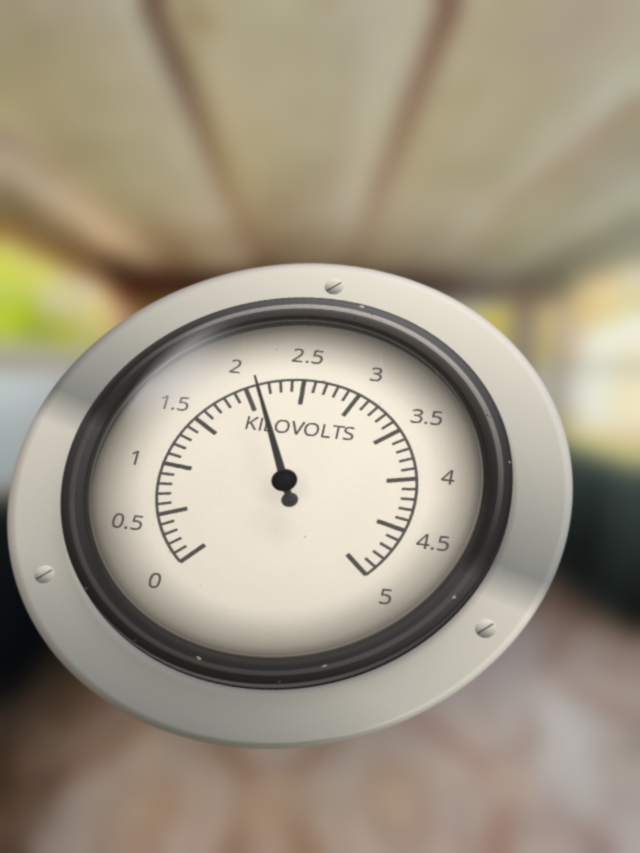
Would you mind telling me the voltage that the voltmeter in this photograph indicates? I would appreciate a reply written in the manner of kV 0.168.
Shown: kV 2.1
